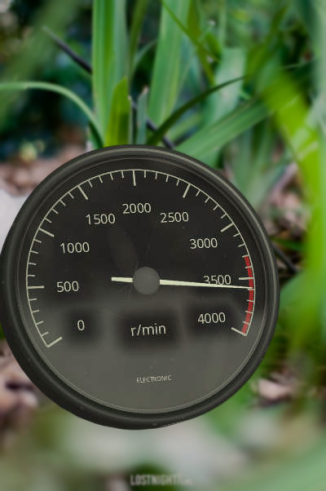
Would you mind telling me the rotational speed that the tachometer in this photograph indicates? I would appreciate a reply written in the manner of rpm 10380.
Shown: rpm 3600
